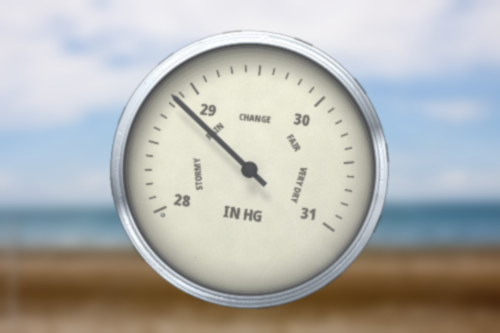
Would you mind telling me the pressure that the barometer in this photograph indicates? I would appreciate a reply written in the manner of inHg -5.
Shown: inHg 28.85
